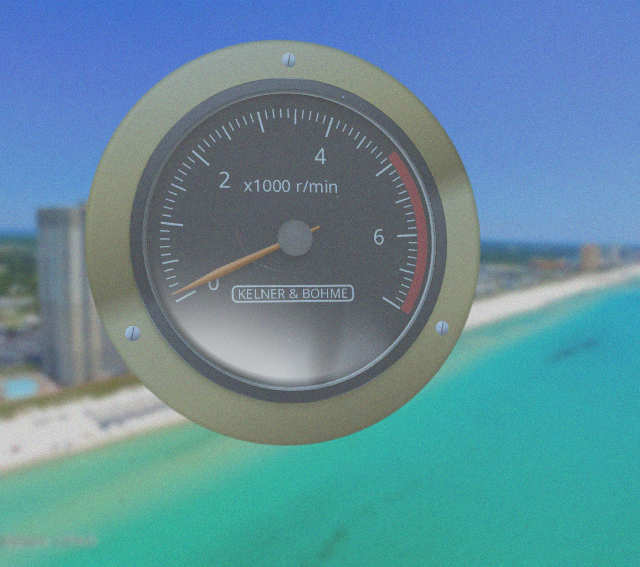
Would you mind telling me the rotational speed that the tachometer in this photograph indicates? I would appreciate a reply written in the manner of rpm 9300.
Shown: rpm 100
